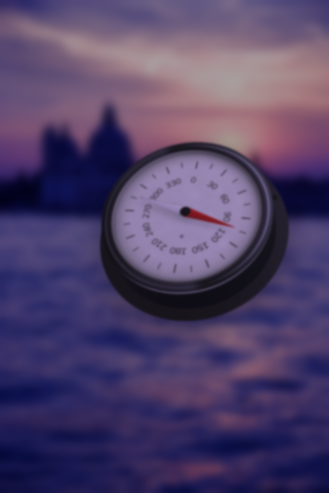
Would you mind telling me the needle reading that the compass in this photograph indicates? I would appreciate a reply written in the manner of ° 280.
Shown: ° 105
